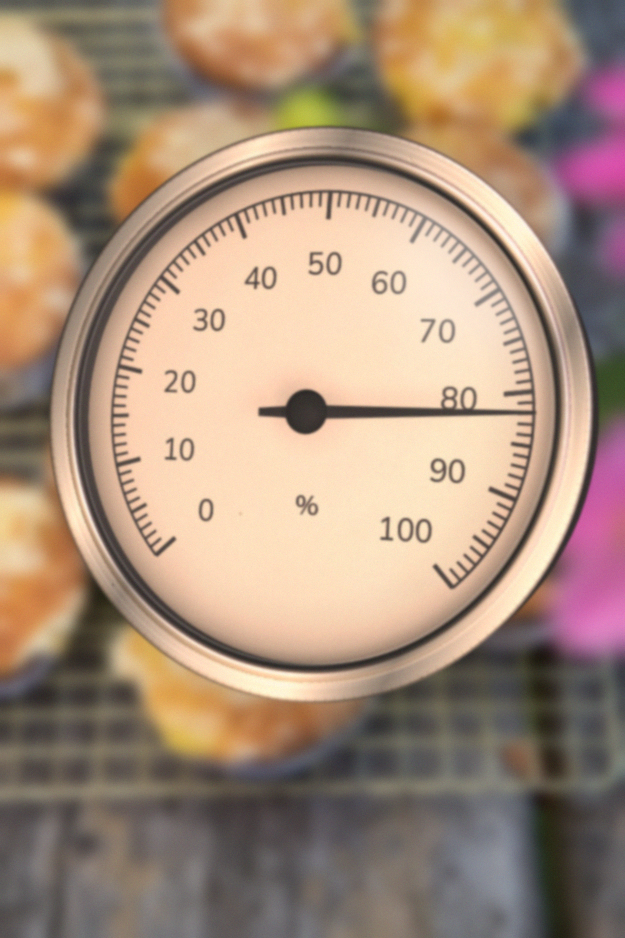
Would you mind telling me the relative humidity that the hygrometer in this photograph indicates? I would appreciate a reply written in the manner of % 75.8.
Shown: % 82
